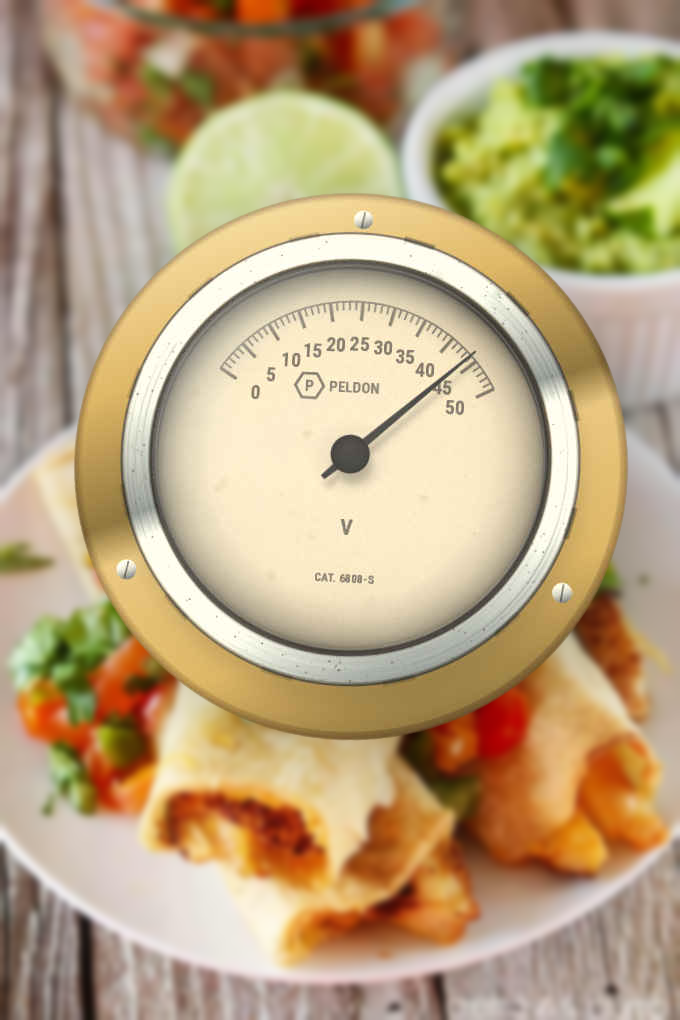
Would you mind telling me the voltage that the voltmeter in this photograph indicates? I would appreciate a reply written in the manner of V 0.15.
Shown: V 44
